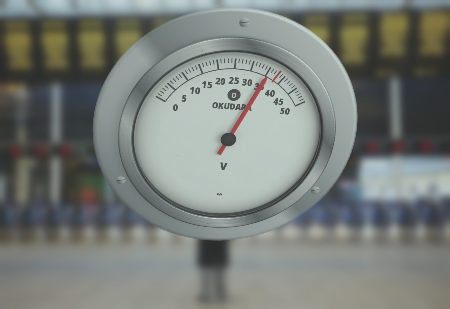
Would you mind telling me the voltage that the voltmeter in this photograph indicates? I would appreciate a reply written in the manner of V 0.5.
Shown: V 35
